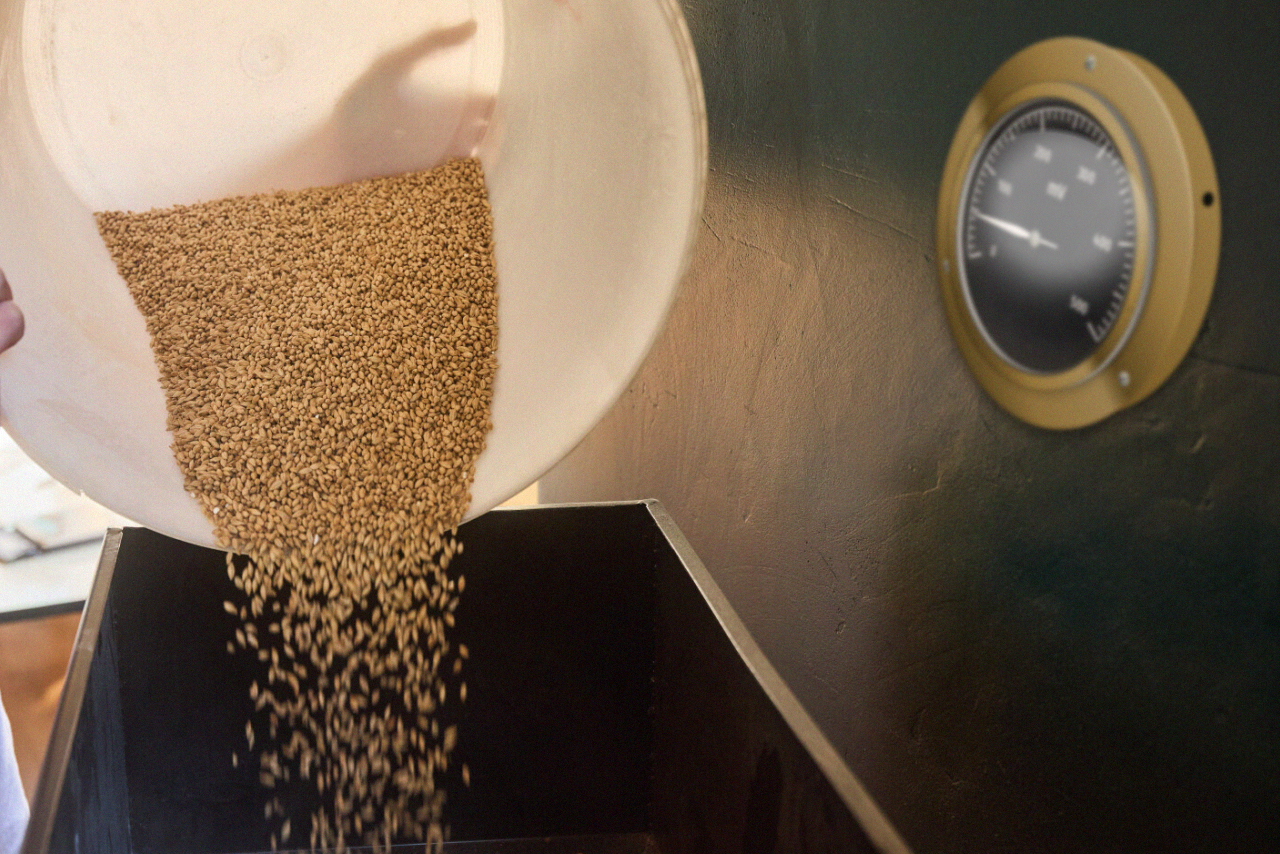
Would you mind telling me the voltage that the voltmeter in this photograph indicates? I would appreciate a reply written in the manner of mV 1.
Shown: mV 50
